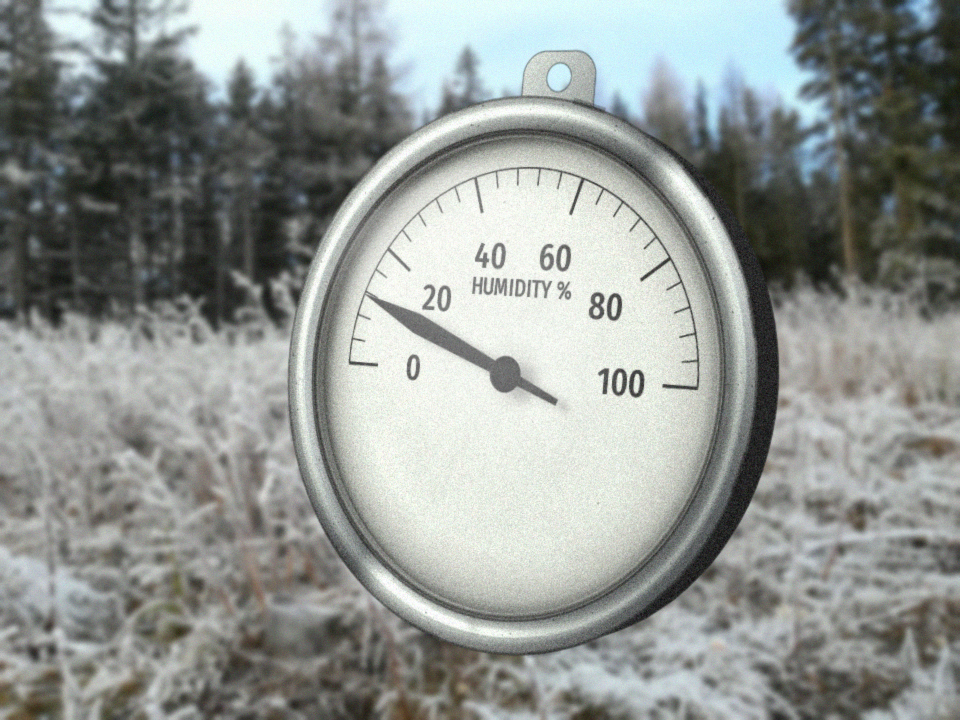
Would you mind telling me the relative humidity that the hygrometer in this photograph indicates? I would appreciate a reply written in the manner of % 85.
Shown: % 12
